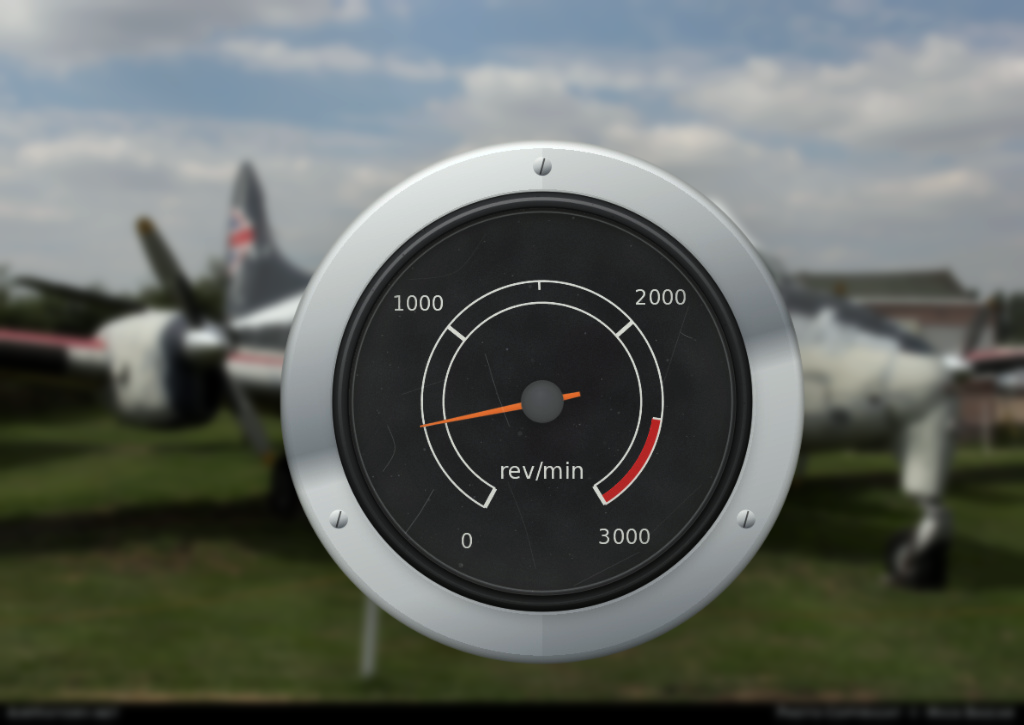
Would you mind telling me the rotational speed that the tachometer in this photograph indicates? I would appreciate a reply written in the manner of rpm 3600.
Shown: rpm 500
